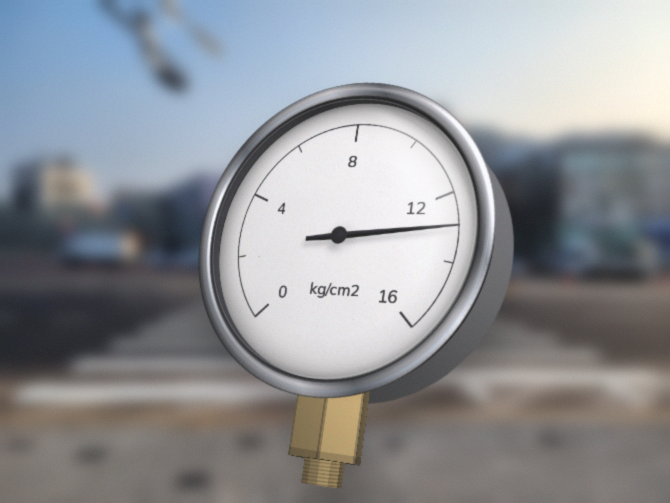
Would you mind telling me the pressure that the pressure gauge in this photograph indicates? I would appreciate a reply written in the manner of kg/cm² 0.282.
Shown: kg/cm² 13
